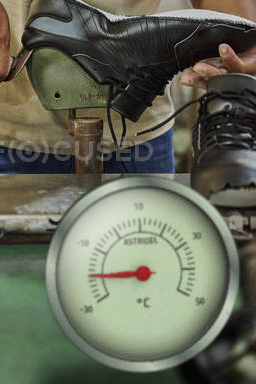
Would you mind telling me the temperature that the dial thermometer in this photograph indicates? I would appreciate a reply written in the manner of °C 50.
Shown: °C -20
